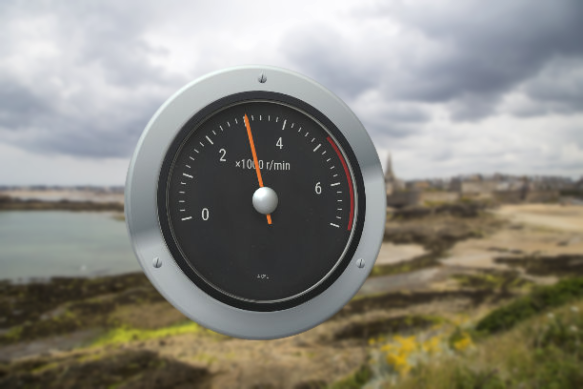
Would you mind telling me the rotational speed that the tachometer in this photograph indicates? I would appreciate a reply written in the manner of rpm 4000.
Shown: rpm 3000
